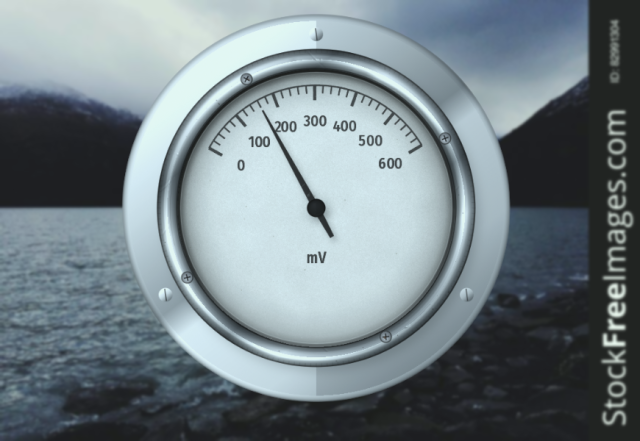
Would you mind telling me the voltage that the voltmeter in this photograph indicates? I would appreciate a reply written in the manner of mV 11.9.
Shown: mV 160
